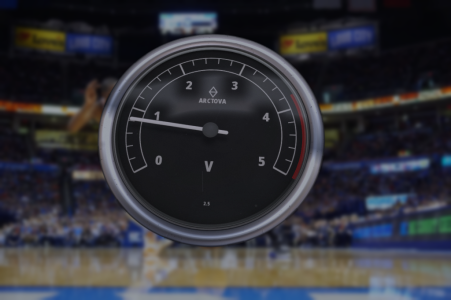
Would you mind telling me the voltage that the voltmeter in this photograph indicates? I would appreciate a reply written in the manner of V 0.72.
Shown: V 0.8
